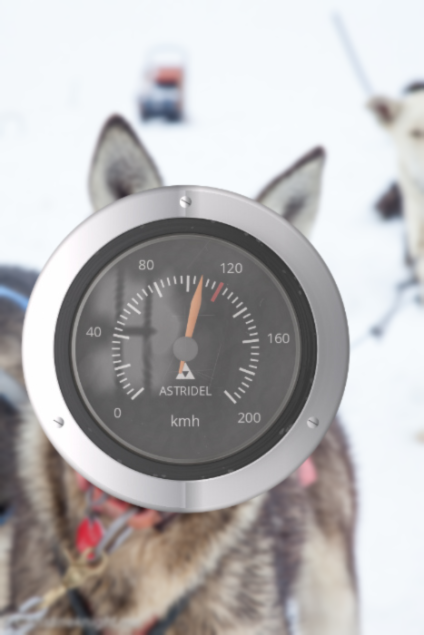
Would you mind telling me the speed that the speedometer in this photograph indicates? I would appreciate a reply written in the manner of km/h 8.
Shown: km/h 108
